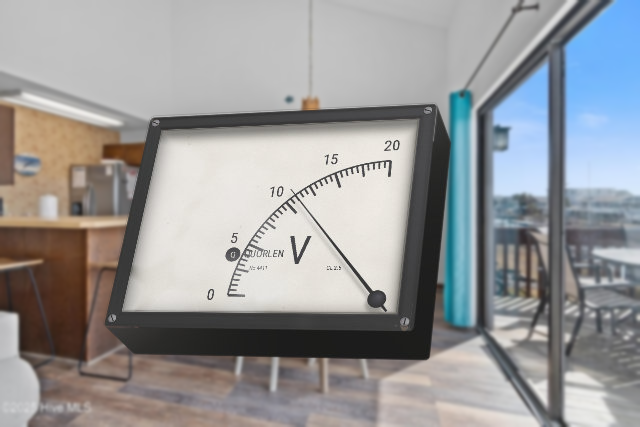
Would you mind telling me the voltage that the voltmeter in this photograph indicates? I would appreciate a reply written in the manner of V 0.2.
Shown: V 11
